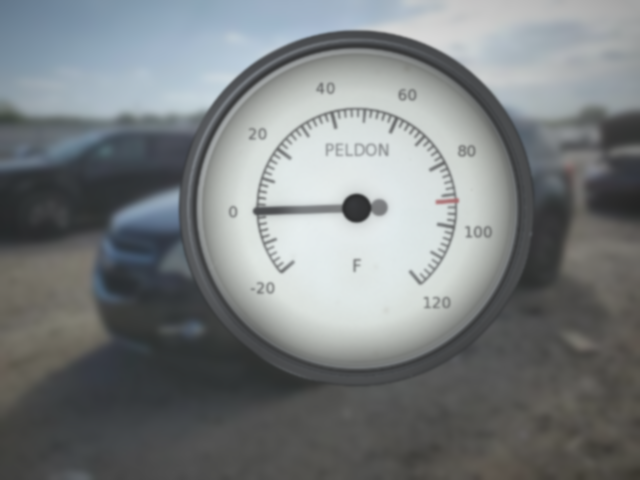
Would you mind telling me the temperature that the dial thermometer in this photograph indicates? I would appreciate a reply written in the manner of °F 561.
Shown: °F 0
